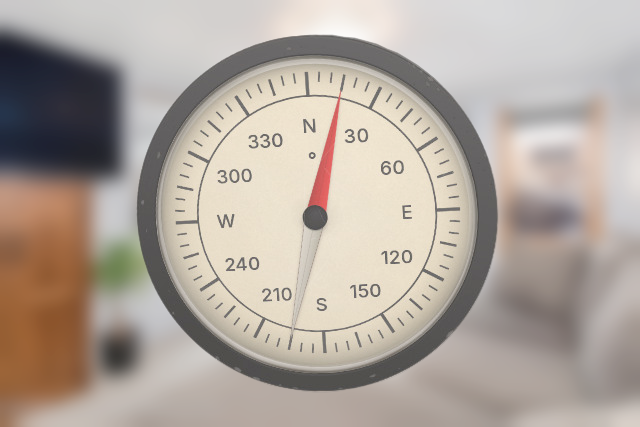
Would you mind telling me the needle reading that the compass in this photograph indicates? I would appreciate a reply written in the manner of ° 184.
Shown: ° 15
